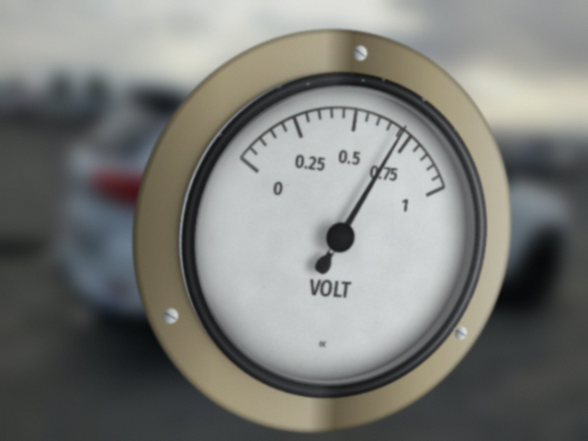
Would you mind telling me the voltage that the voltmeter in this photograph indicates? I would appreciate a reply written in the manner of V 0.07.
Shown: V 0.7
